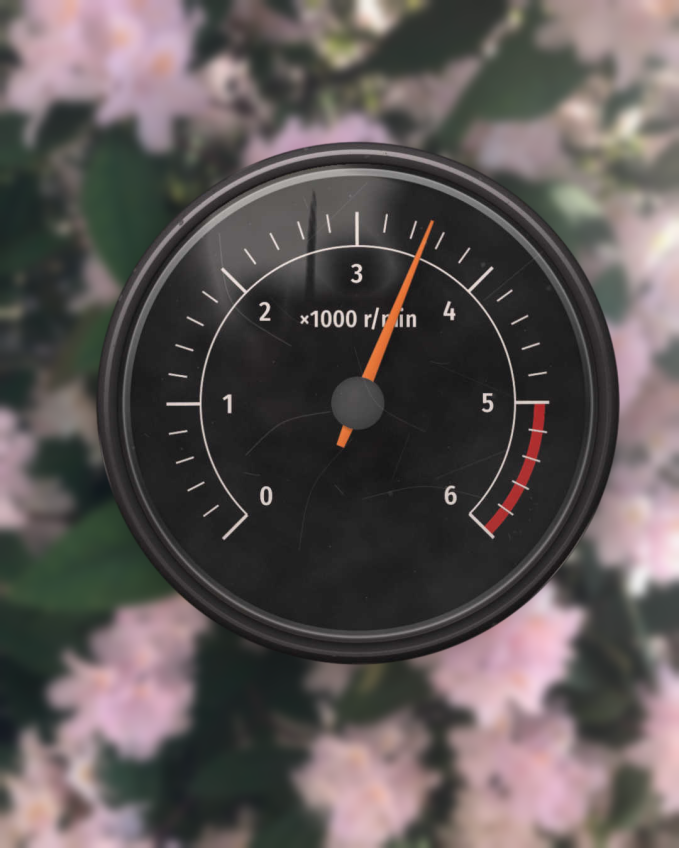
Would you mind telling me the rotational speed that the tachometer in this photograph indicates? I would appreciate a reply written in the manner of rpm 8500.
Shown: rpm 3500
